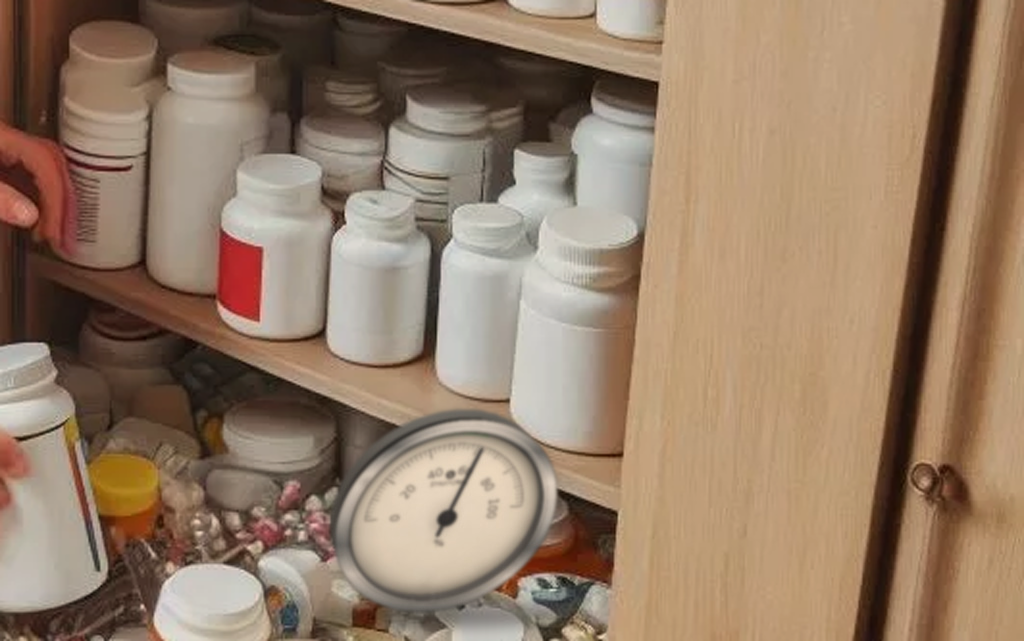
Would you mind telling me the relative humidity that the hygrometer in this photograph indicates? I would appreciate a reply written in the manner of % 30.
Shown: % 60
